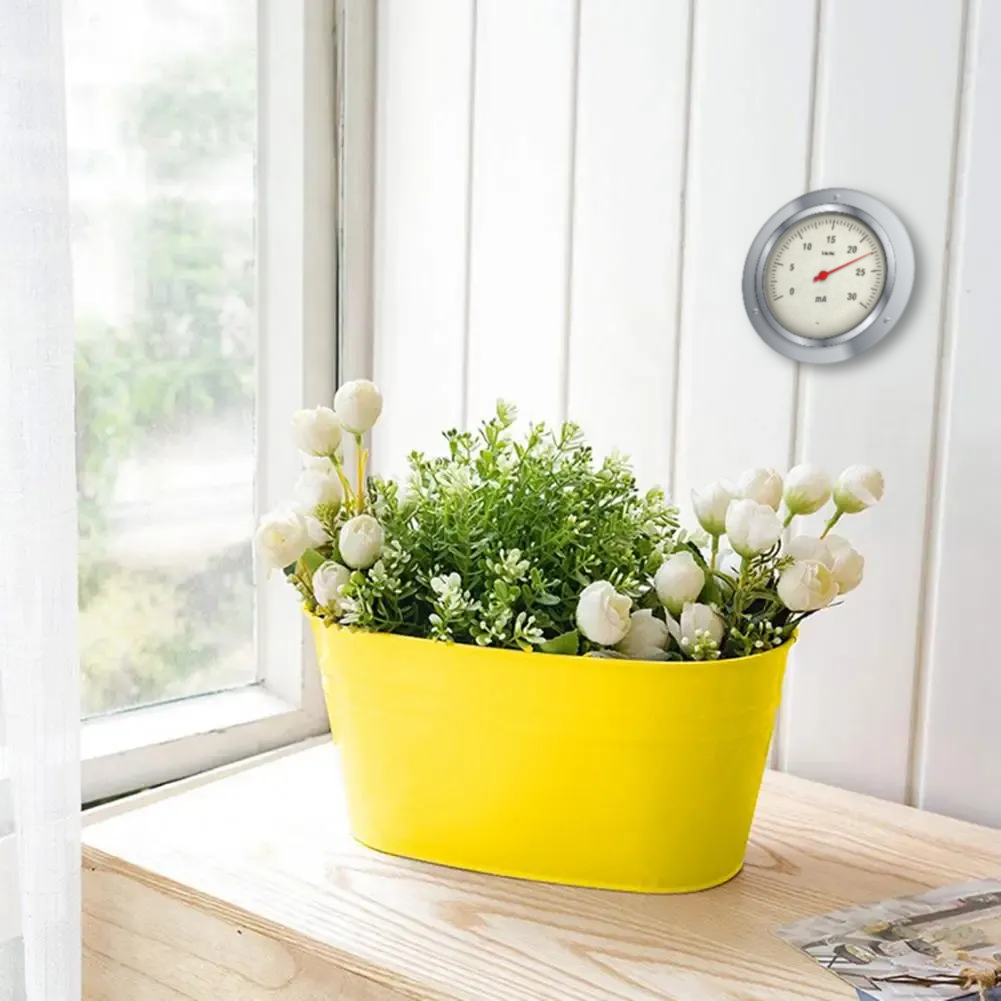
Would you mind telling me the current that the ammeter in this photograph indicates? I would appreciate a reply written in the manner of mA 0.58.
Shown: mA 22.5
